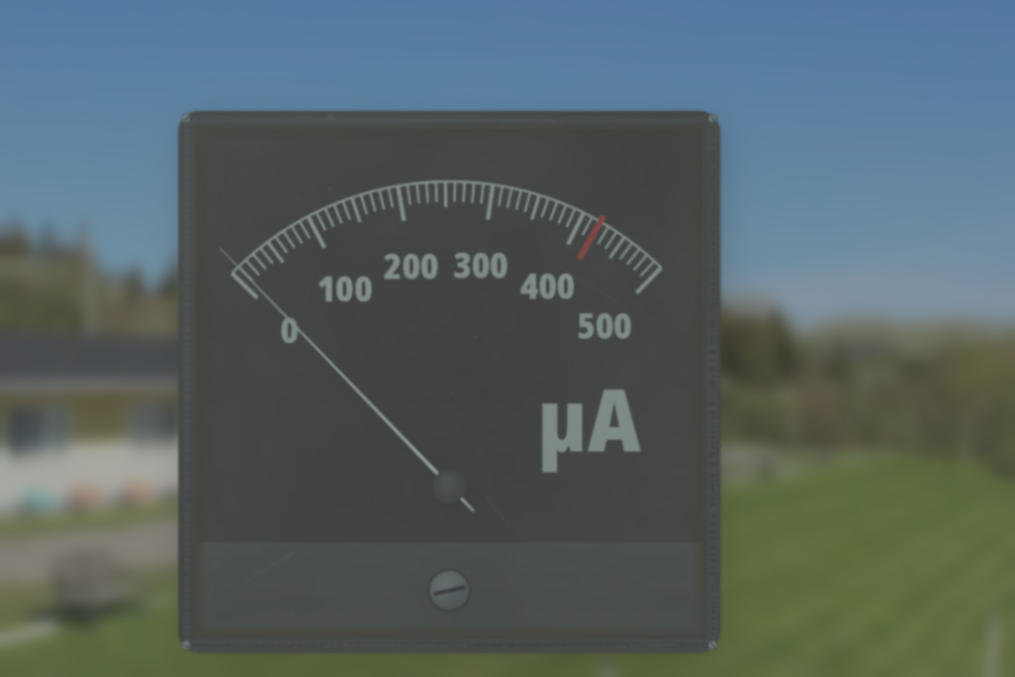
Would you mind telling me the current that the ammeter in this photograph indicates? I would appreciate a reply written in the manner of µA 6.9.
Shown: µA 10
